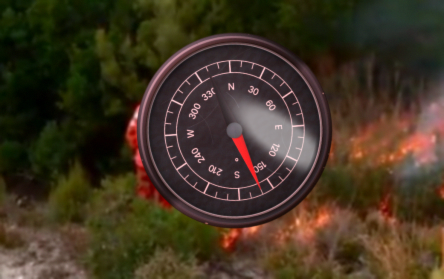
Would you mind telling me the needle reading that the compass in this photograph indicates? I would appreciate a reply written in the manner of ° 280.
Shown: ° 160
